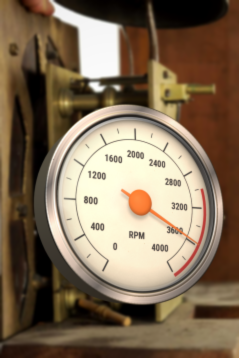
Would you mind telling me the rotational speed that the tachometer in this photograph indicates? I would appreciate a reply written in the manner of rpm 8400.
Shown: rpm 3600
